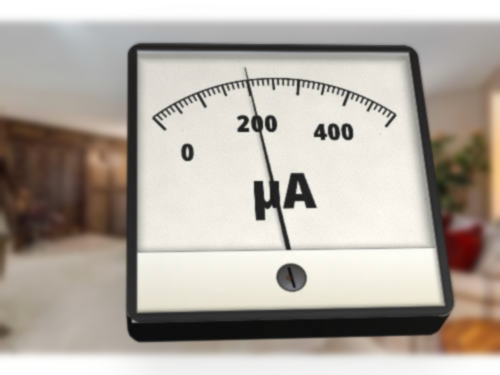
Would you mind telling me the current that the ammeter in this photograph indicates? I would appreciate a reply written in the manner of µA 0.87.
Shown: µA 200
